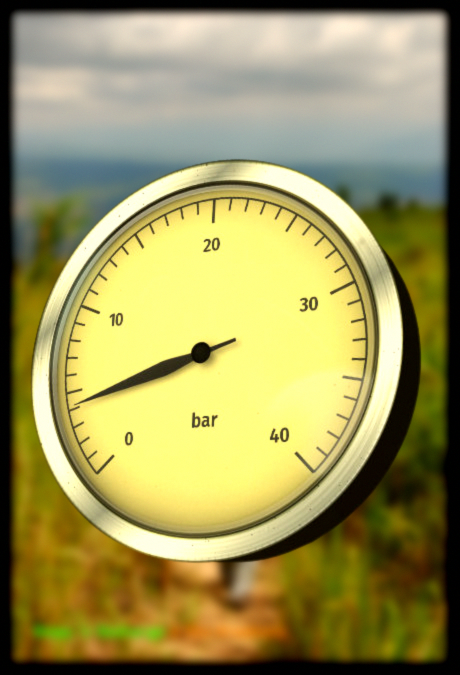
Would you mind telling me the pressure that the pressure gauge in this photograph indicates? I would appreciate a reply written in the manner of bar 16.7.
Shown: bar 4
